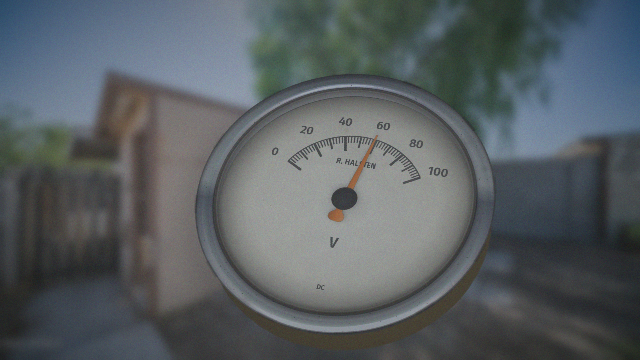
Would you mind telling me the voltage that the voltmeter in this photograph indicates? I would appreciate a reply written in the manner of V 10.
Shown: V 60
